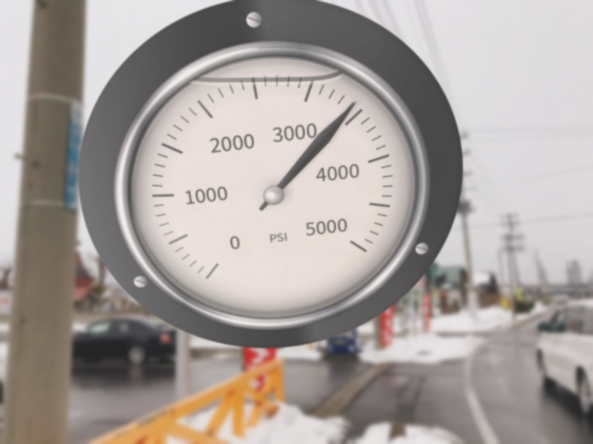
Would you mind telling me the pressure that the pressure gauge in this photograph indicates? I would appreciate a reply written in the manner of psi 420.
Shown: psi 3400
